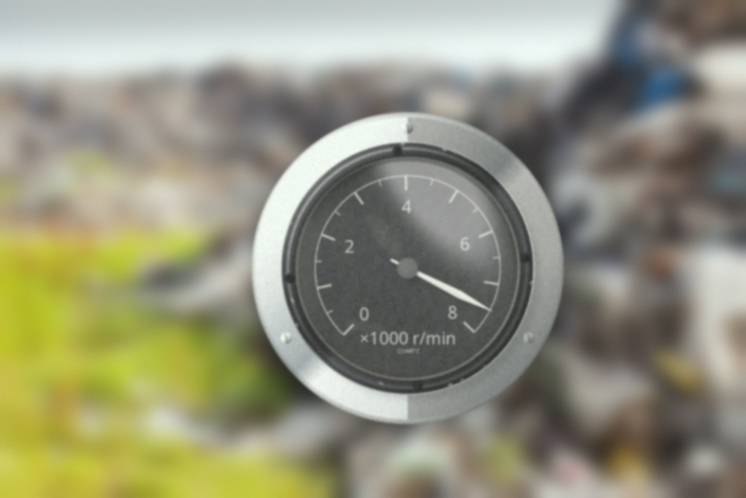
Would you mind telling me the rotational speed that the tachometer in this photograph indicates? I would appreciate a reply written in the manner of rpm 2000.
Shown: rpm 7500
